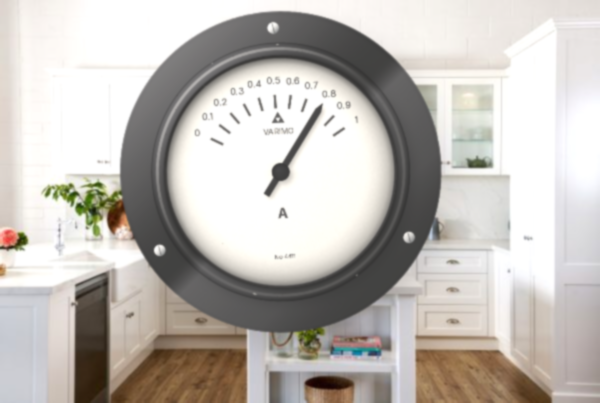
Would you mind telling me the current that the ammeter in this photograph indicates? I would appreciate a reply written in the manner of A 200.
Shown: A 0.8
